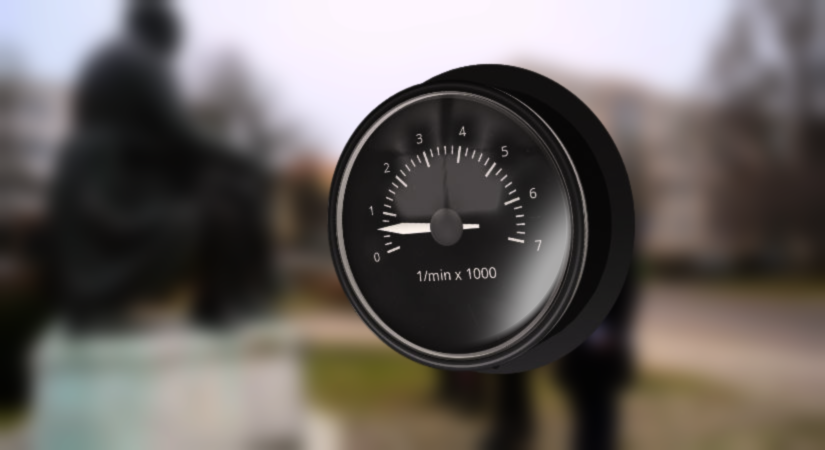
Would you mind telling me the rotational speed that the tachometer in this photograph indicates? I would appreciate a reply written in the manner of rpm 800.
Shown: rpm 600
